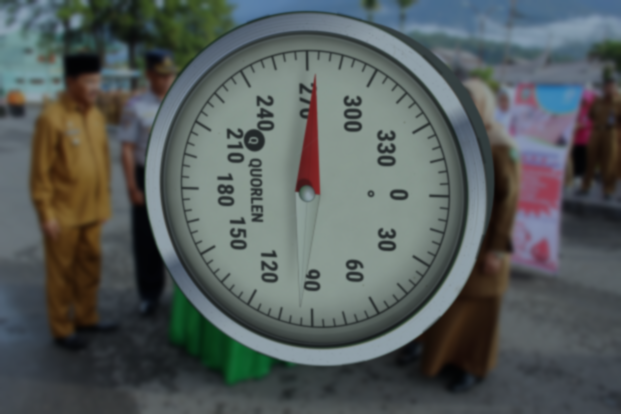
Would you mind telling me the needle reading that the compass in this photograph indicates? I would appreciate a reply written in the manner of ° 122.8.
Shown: ° 275
